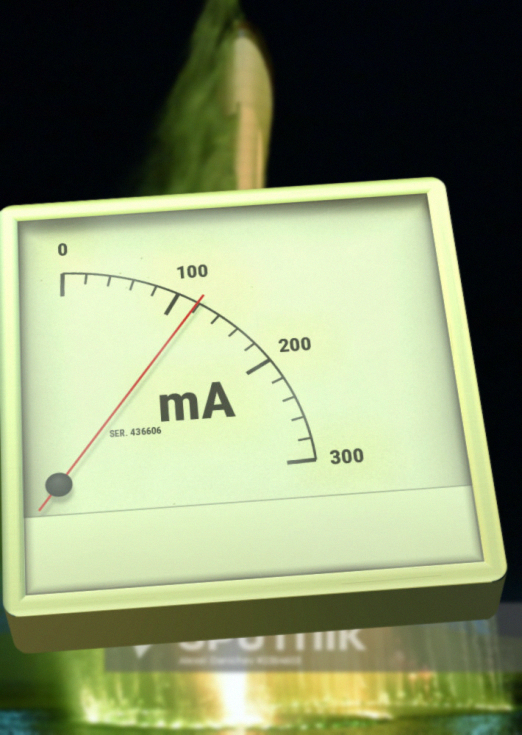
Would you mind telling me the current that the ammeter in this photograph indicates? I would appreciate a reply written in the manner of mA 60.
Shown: mA 120
